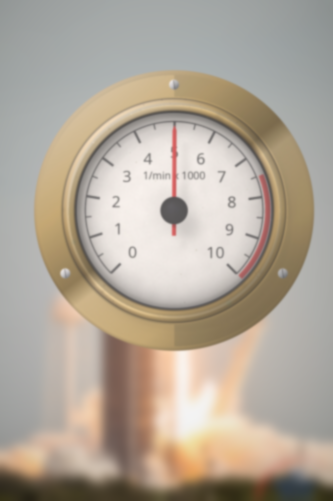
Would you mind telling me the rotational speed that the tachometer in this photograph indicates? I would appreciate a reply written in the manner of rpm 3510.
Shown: rpm 5000
